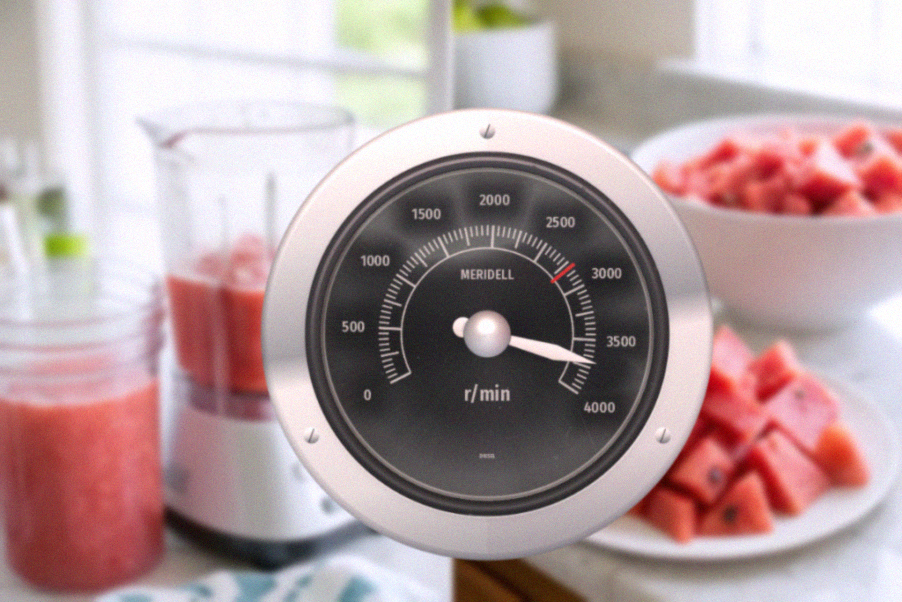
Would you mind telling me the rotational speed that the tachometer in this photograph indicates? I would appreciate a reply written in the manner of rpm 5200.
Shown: rpm 3700
